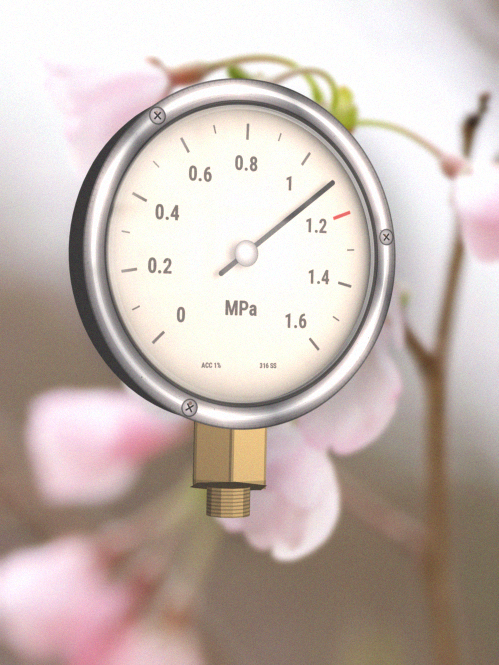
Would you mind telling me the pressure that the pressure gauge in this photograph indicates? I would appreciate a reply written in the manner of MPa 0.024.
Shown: MPa 1.1
